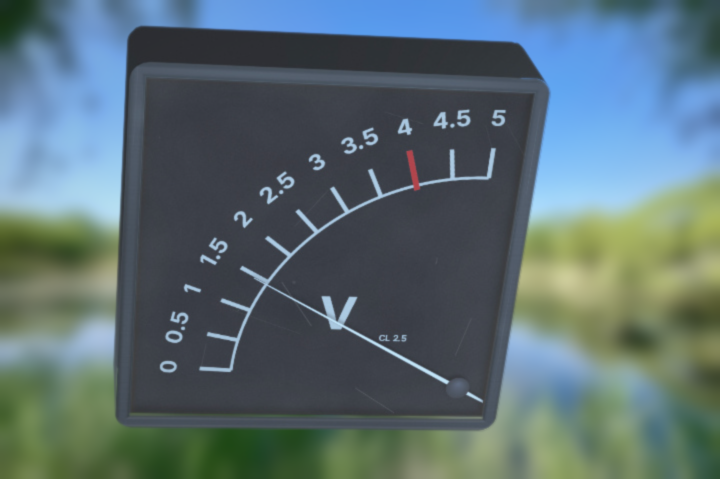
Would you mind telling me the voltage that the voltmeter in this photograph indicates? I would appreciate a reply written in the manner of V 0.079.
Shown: V 1.5
